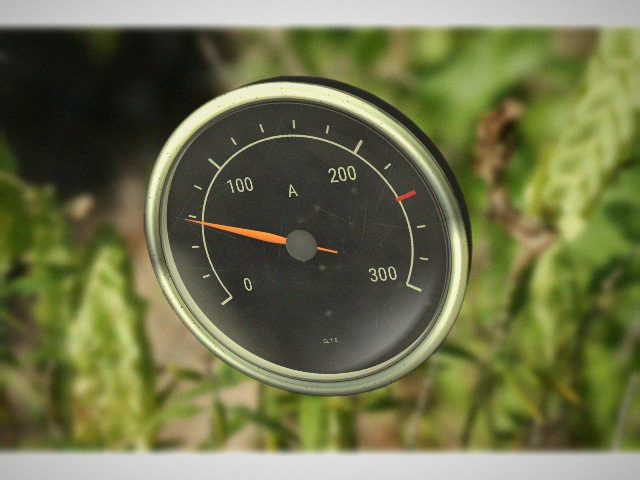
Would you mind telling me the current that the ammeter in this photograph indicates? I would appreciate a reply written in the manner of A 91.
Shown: A 60
